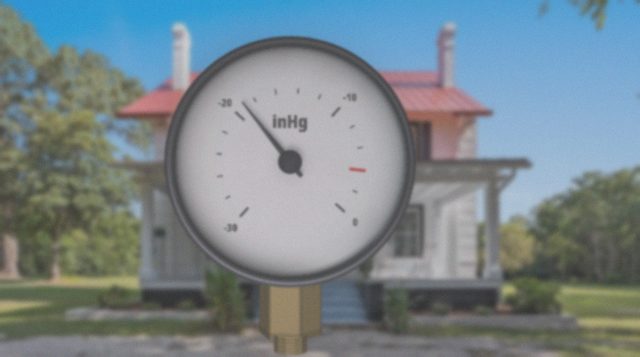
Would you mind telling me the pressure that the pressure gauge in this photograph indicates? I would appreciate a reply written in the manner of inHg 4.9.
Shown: inHg -19
